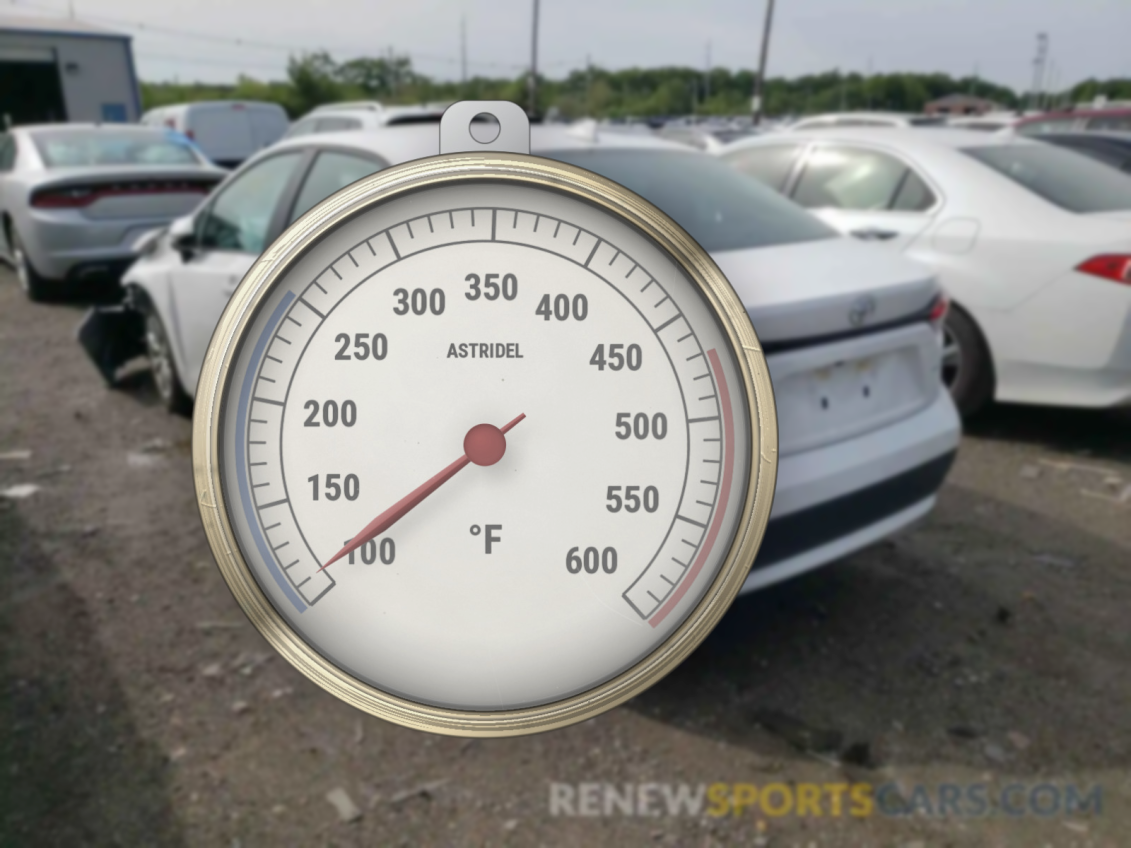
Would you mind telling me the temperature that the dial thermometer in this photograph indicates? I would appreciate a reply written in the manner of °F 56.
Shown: °F 110
